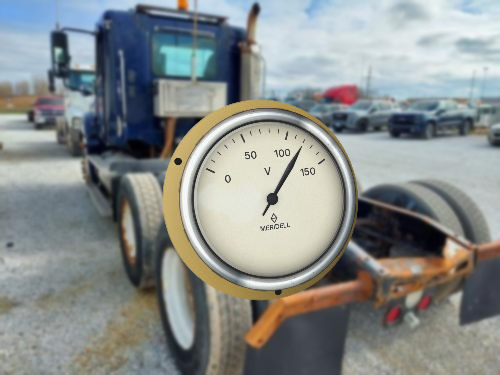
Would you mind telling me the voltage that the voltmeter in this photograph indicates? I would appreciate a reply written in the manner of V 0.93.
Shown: V 120
